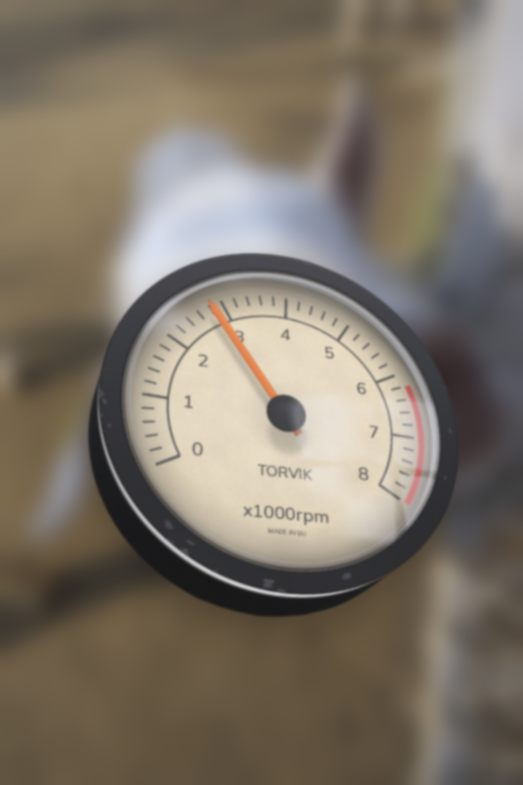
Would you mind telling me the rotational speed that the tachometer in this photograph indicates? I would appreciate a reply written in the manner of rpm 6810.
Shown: rpm 2800
